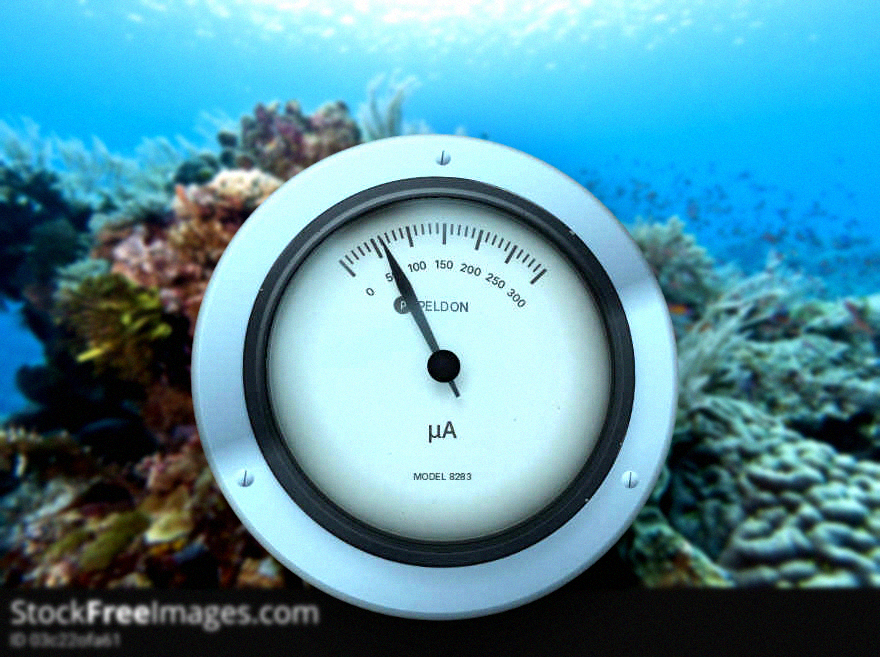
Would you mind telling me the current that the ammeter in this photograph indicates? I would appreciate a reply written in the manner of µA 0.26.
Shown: µA 60
